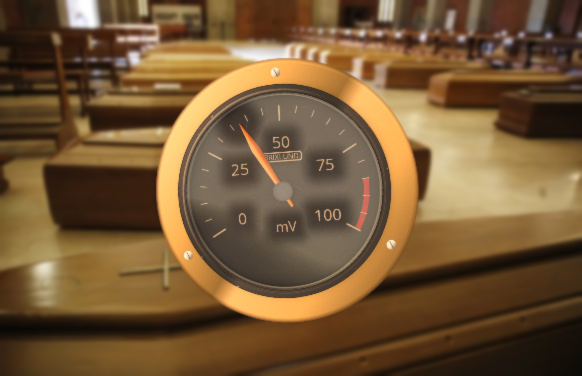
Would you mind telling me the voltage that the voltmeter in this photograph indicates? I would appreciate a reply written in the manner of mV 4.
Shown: mV 37.5
